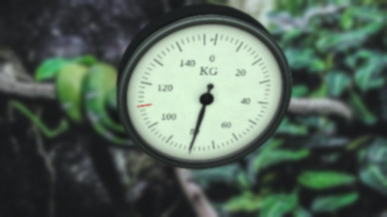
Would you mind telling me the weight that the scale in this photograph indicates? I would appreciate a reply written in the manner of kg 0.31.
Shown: kg 80
